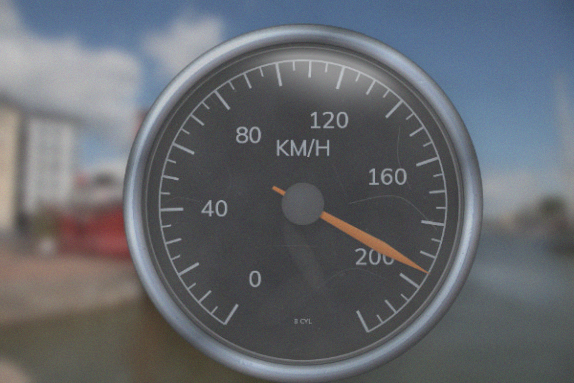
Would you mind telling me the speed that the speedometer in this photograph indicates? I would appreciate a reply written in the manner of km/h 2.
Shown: km/h 195
